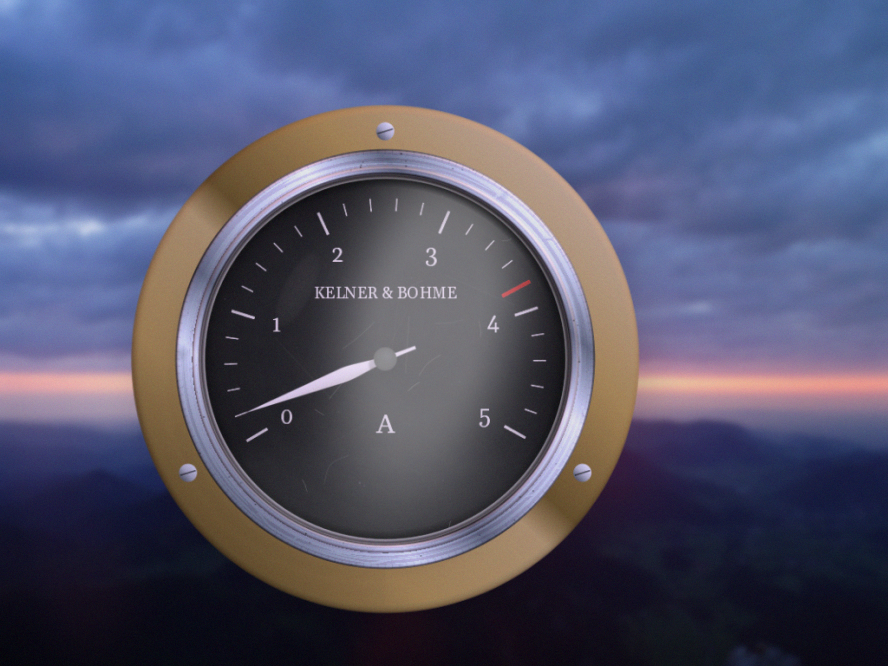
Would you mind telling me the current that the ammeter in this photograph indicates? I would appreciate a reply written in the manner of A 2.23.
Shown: A 0.2
